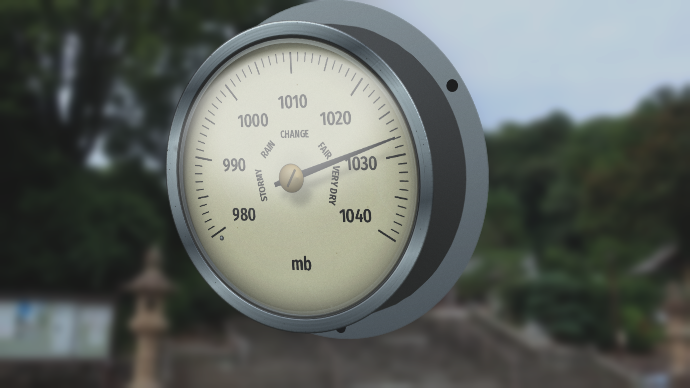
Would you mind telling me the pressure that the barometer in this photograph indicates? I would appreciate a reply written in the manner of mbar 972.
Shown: mbar 1028
